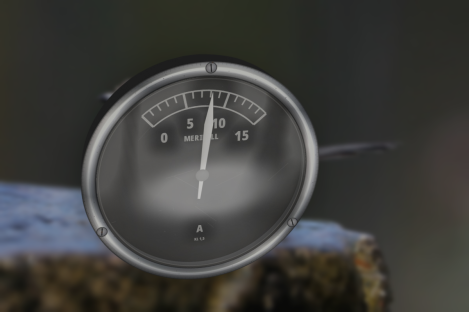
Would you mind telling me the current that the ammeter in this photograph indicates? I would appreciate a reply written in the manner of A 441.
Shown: A 8
